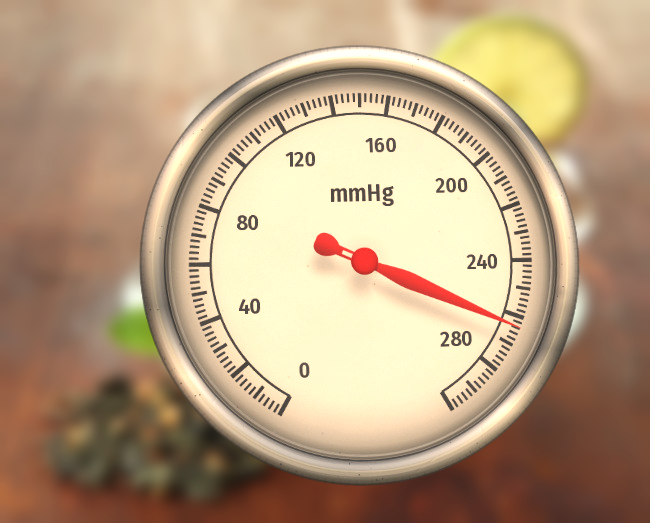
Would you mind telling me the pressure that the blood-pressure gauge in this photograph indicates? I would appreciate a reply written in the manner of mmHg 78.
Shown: mmHg 264
